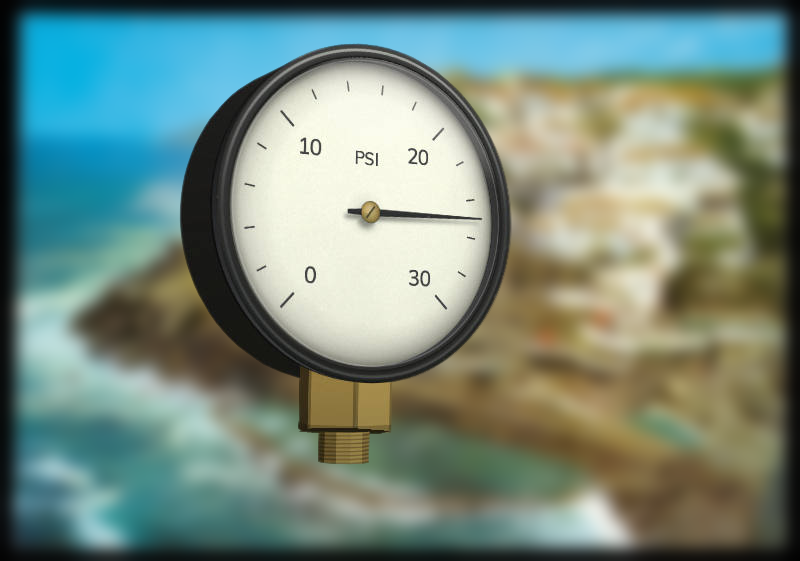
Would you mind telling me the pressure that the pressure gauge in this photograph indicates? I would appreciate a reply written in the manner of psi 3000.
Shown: psi 25
